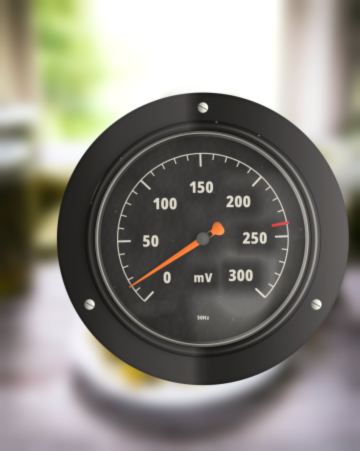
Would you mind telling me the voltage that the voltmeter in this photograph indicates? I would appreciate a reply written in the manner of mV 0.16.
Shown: mV 15
